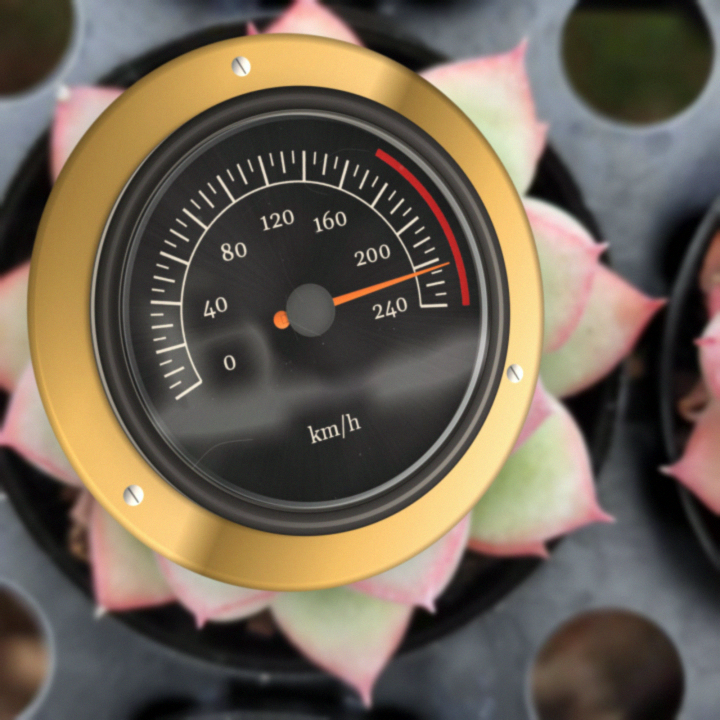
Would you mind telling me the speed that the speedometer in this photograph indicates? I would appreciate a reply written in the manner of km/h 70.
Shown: km/h 222.5
